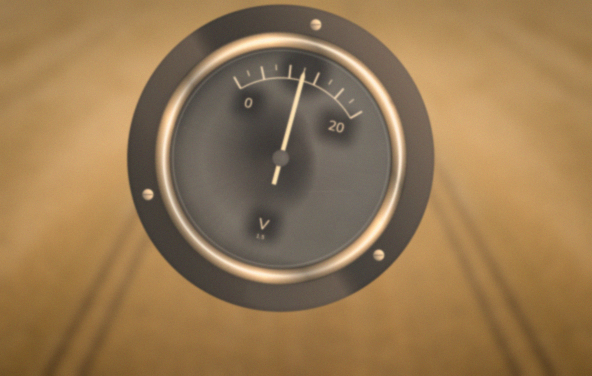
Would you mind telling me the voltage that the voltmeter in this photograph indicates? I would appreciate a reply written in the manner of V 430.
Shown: V 10
